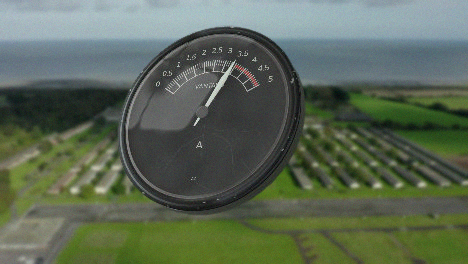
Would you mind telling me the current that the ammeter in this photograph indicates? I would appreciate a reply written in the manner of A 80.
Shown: A 3.5
